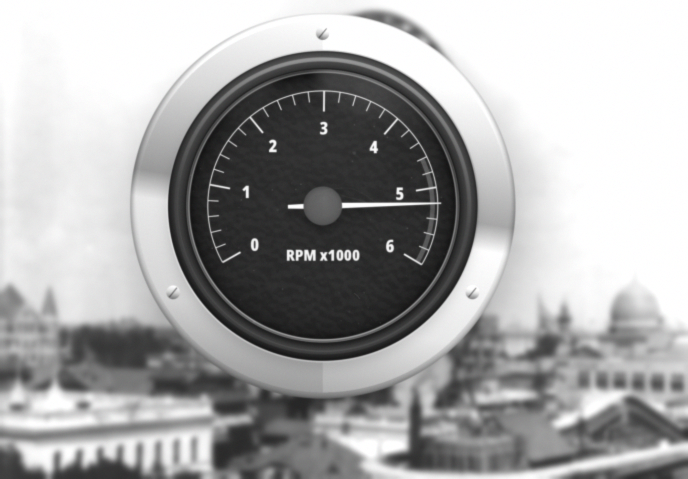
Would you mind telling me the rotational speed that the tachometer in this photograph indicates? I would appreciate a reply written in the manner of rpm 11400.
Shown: rpm 5200
